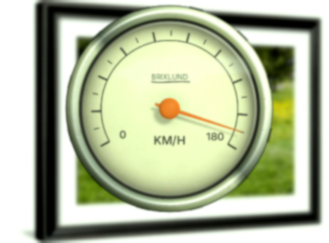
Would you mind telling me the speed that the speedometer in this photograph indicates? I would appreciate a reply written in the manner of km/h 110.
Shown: km/h 170
